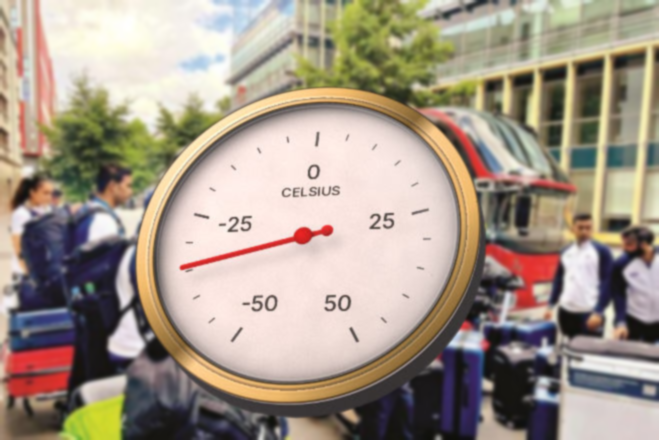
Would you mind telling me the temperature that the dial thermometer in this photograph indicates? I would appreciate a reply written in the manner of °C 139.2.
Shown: °C -35
